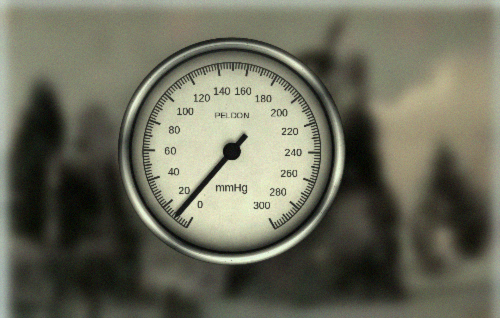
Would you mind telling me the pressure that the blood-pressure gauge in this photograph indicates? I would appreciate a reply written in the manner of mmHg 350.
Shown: mmHg 10
